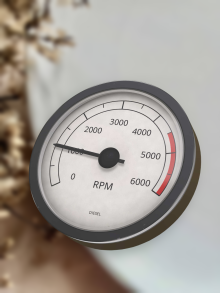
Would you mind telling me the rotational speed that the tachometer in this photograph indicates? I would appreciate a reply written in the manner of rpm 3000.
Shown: rpm 1000
